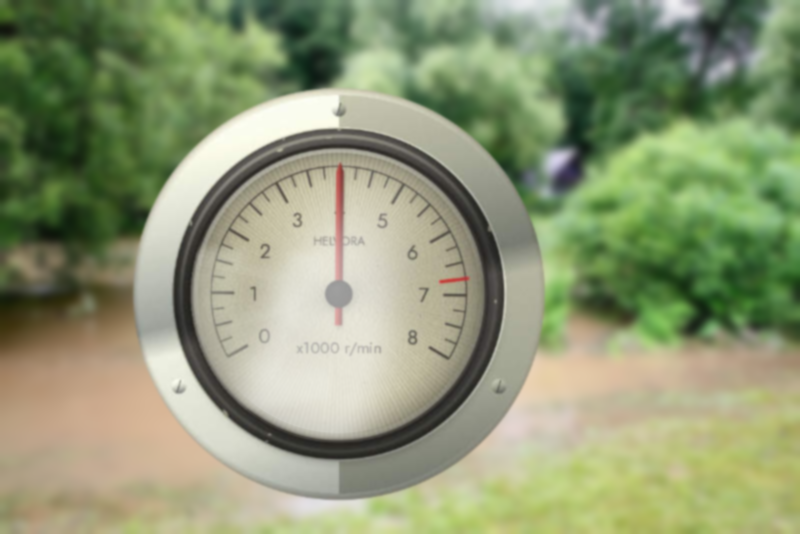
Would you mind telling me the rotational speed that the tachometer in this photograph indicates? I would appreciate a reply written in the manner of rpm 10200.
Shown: rpm 4000
